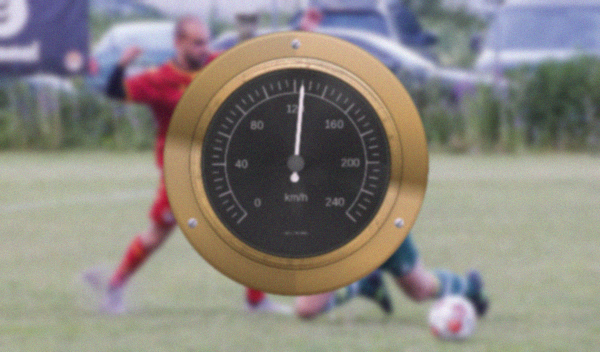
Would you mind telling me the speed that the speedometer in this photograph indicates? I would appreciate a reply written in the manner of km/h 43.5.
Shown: km/h 125
